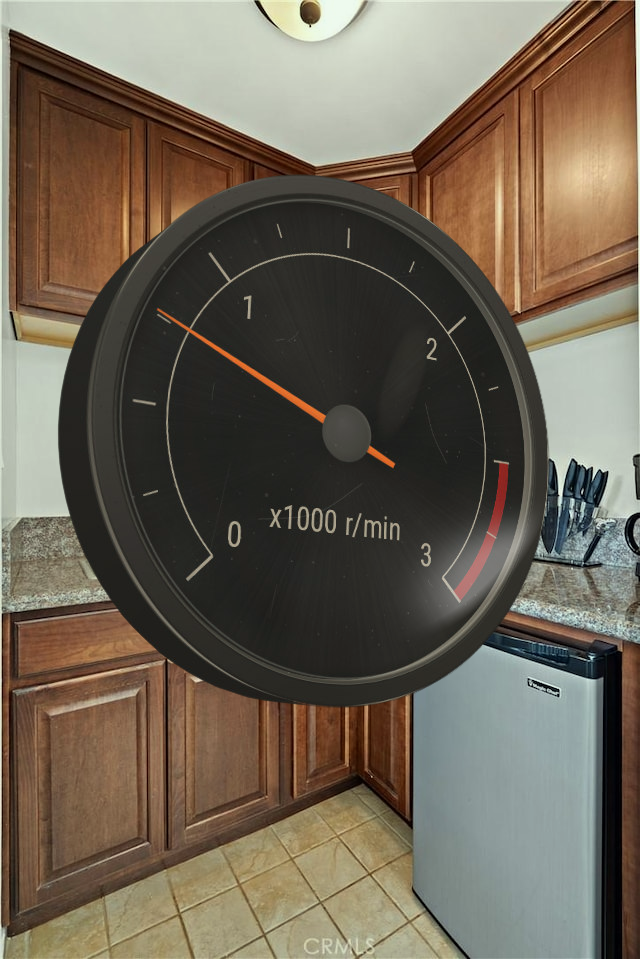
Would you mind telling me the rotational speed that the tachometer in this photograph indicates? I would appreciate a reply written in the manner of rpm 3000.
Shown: rpm 750
